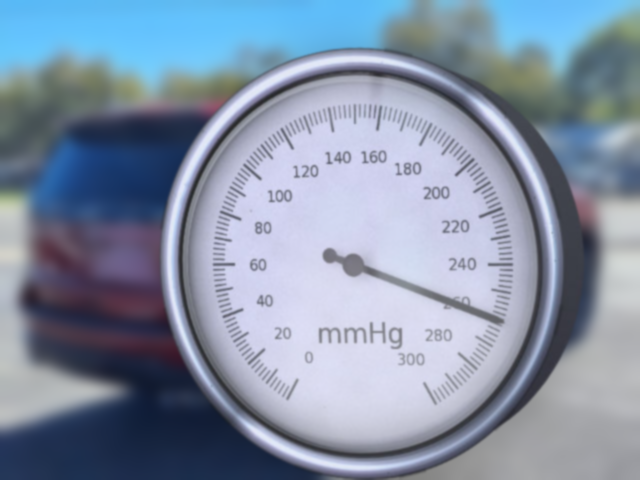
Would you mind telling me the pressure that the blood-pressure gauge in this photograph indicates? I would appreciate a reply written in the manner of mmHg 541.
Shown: mmHg 260
